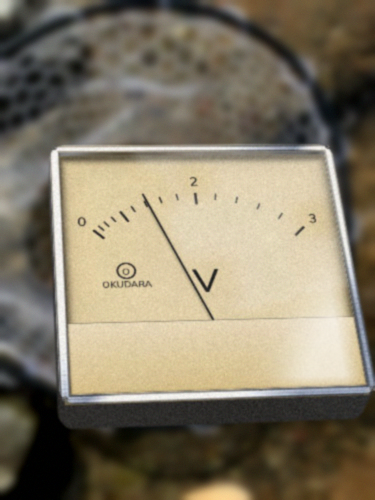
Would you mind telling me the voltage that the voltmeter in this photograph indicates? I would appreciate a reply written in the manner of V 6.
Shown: V 1.4
